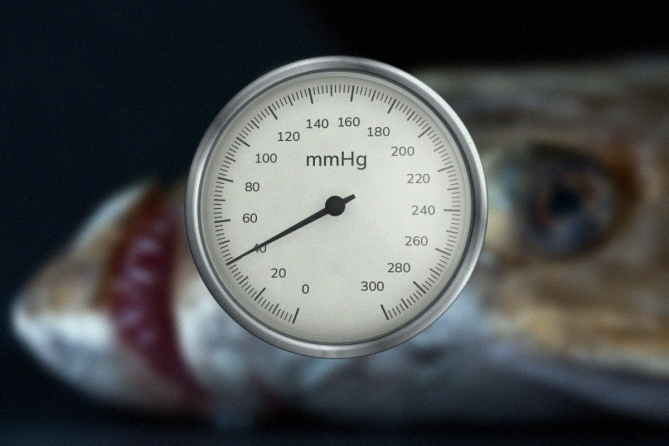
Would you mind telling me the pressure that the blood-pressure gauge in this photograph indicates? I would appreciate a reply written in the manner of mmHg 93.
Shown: mmHg 40
